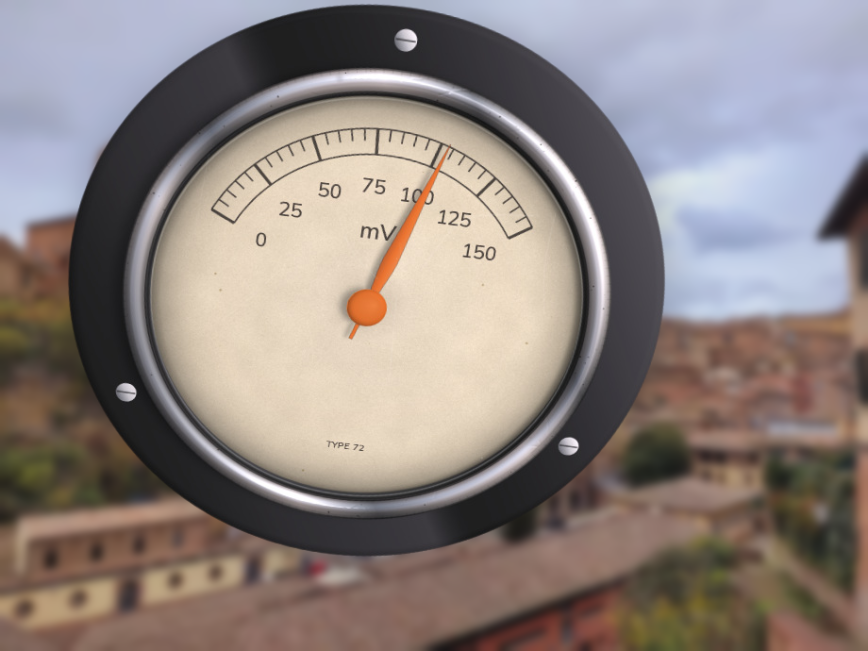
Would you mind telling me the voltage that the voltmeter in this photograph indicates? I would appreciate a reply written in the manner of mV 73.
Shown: mV 102.5
